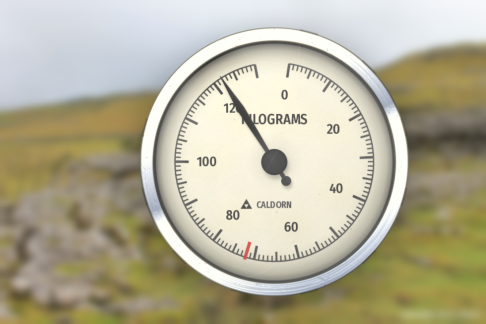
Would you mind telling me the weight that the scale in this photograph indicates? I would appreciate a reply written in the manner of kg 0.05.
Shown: kg 122
